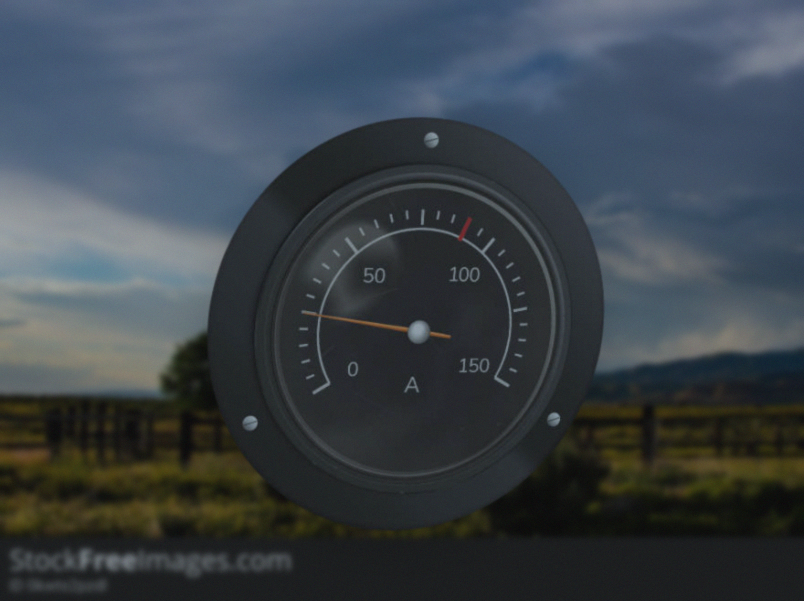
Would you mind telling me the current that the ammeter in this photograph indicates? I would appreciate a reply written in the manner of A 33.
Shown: A 25
